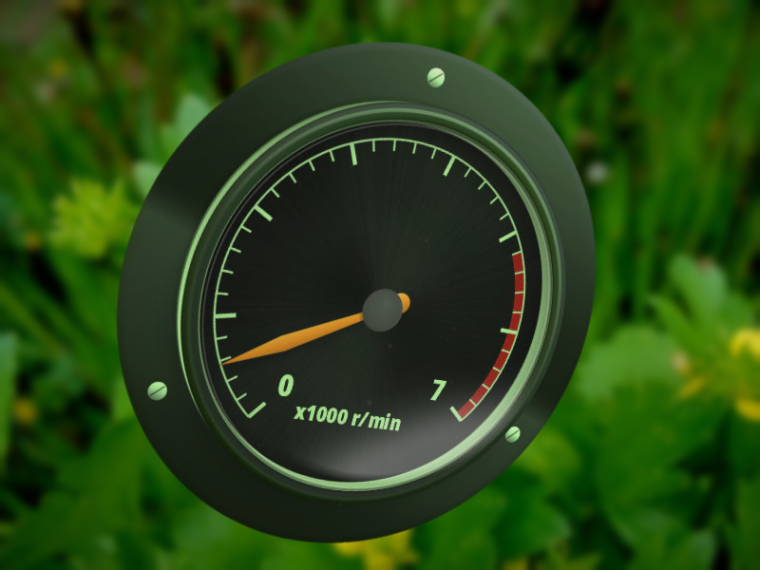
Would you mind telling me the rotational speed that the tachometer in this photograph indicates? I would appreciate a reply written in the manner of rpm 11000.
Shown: rpm 600
